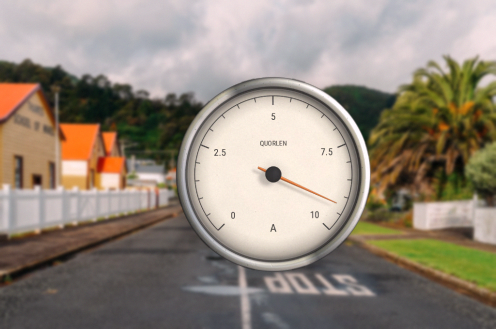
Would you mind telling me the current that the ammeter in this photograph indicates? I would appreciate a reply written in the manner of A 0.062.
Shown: A 9.25
